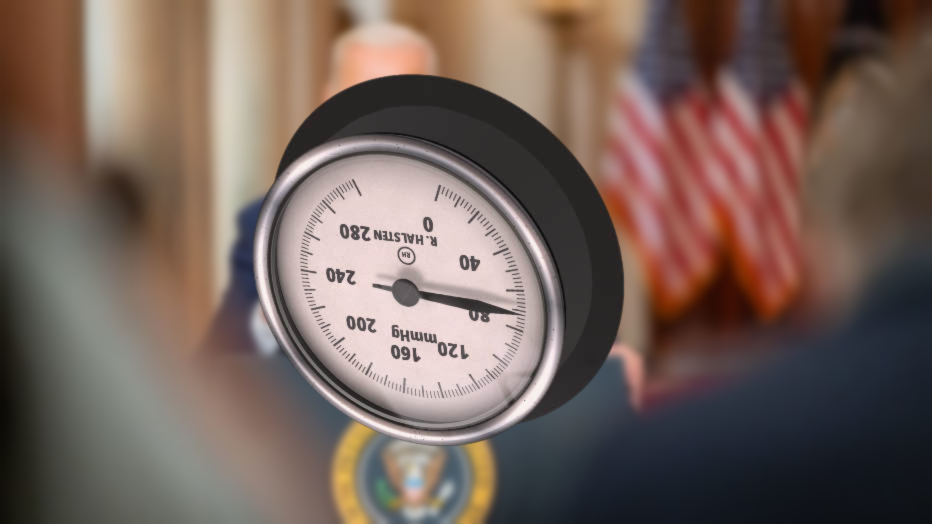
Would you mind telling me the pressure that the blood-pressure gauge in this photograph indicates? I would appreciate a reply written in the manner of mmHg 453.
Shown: mmHg 70
